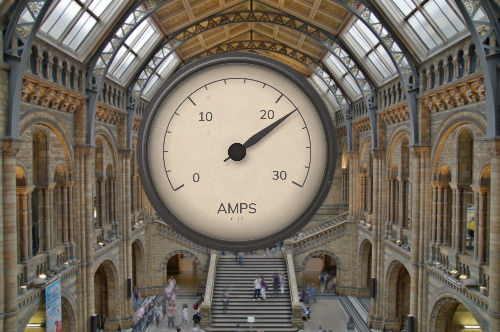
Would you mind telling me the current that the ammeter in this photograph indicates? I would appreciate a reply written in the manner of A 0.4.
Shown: A 22
